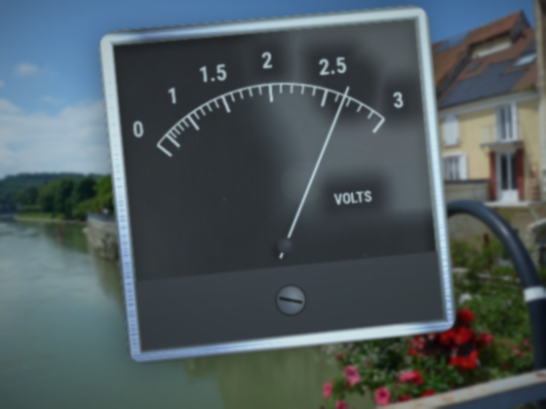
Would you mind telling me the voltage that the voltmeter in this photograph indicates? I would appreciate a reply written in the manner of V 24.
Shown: V 2.65
